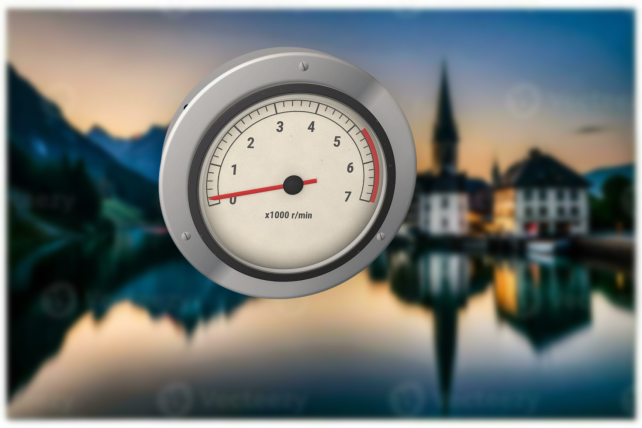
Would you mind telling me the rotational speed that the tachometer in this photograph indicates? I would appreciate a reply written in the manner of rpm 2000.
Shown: rpm 200
